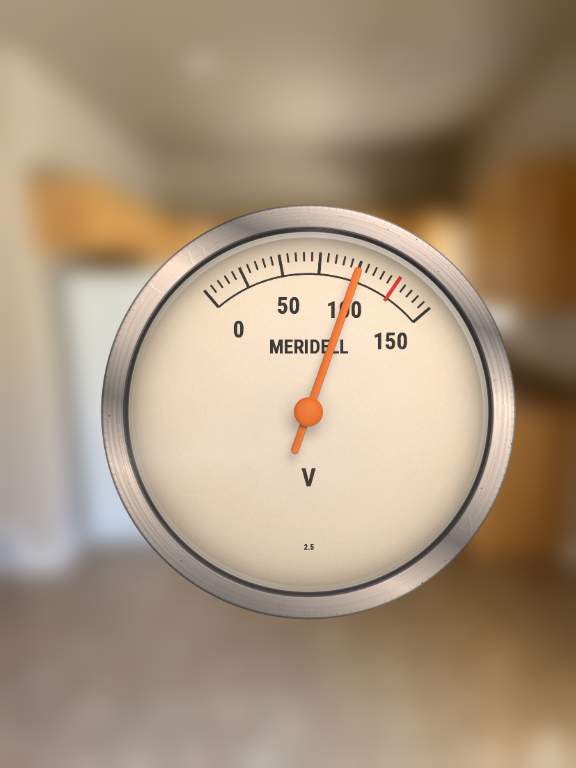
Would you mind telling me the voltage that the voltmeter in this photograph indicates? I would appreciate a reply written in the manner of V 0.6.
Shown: V 100
